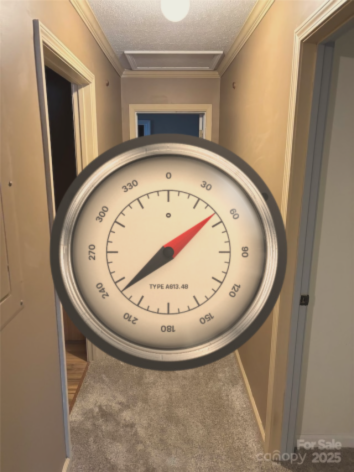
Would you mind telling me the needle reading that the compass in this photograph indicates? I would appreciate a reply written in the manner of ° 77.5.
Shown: ° 50
